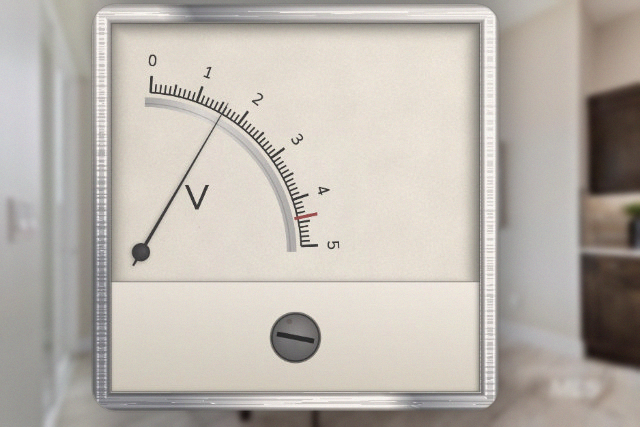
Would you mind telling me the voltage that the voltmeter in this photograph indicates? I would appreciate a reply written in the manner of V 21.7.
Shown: V 1.6
